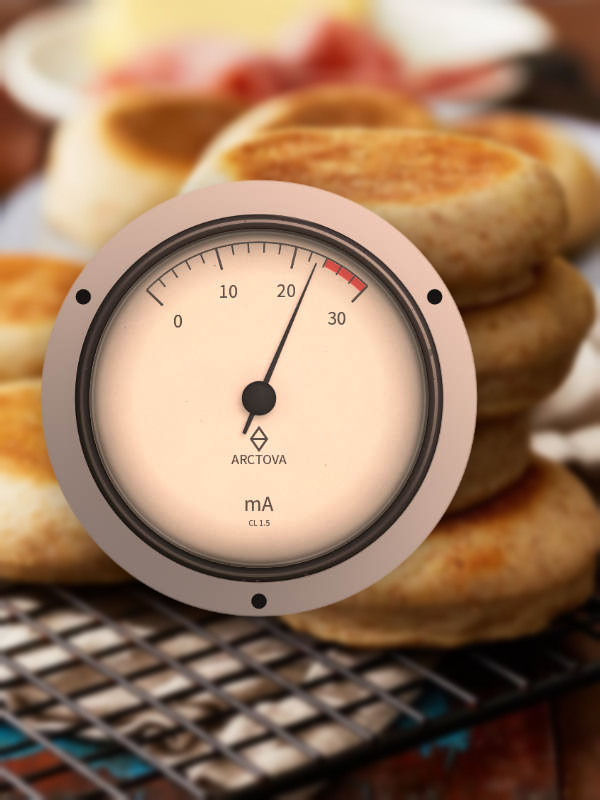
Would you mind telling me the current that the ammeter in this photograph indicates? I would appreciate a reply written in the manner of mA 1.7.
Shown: mA 23
